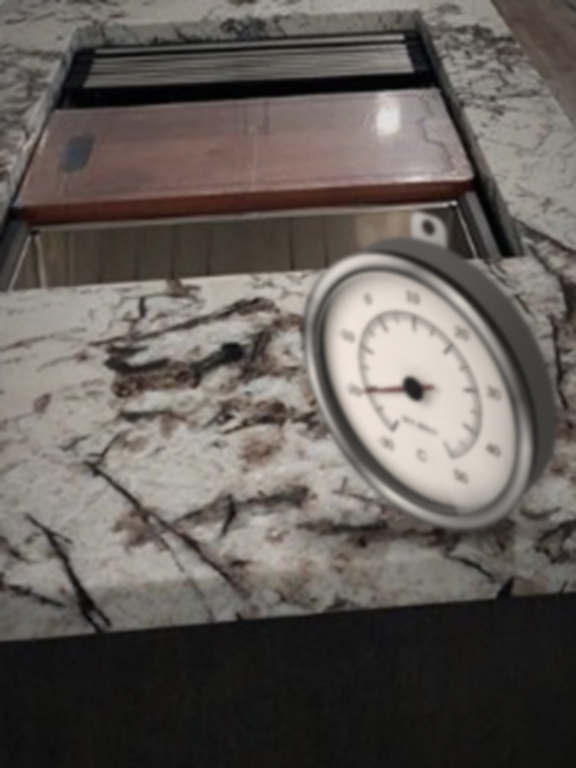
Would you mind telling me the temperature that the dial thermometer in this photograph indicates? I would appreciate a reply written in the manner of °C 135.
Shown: °C -20
